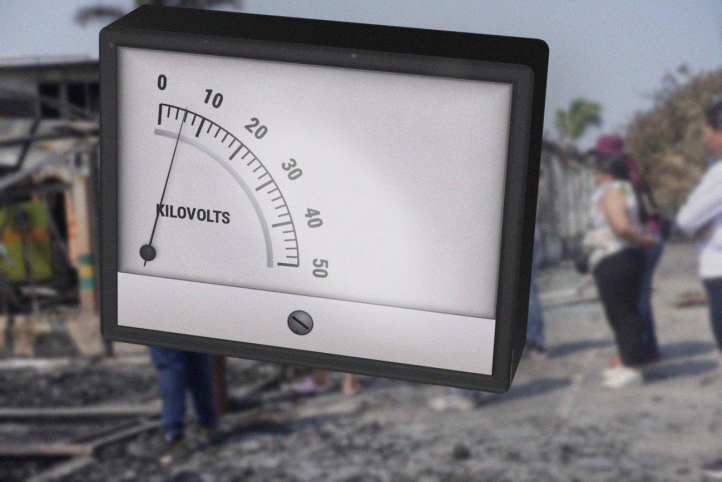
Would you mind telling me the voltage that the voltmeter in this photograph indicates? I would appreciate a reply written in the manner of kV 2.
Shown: kV 6
